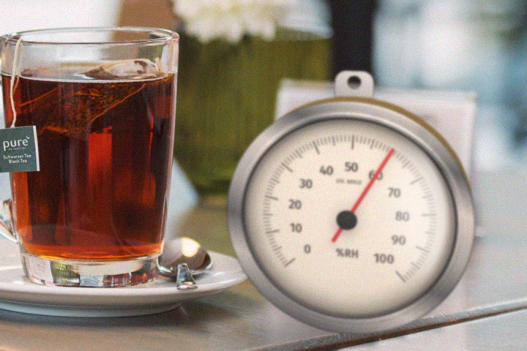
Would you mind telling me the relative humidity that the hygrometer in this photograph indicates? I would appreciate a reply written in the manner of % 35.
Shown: % 60
